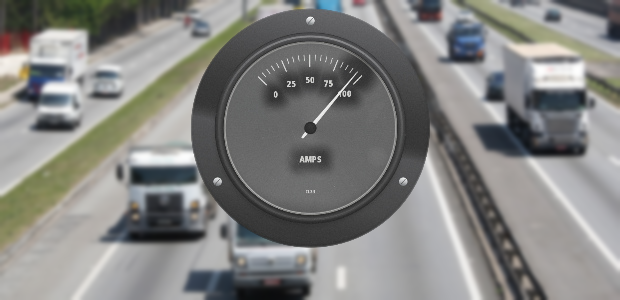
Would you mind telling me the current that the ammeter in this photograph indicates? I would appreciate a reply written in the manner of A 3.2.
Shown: A 95
